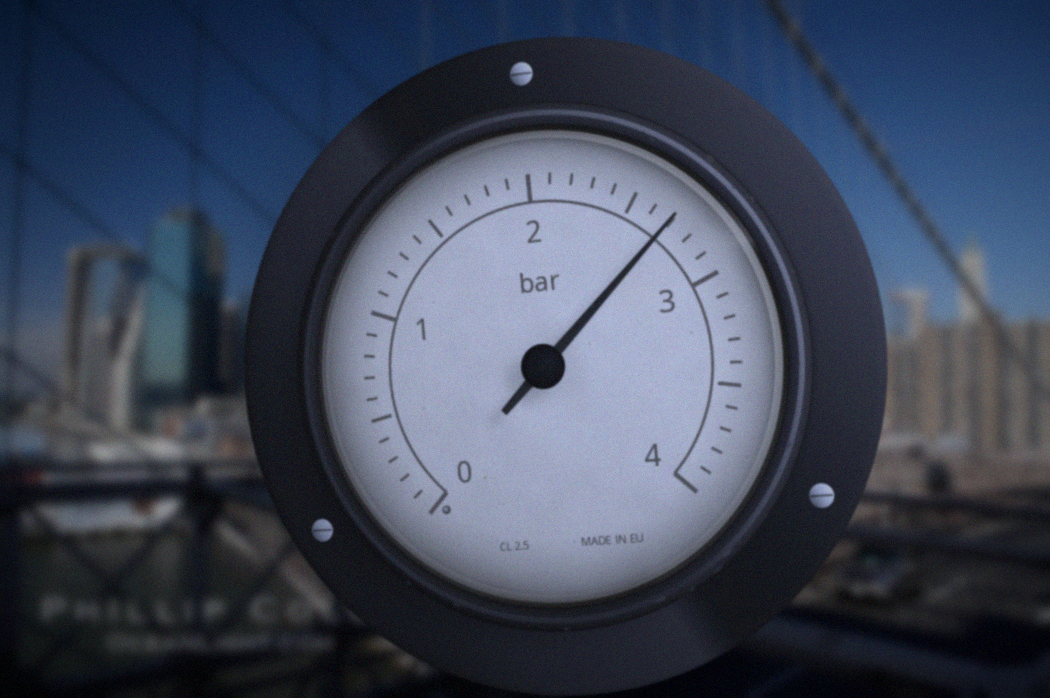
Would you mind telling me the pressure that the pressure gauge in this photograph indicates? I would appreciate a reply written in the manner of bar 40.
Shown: bar 2.7
